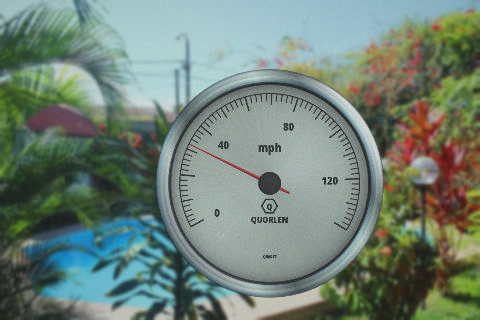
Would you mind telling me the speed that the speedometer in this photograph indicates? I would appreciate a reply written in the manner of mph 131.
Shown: mph 32
